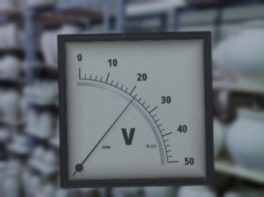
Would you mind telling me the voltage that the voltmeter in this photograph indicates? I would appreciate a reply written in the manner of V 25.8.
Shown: V 22
